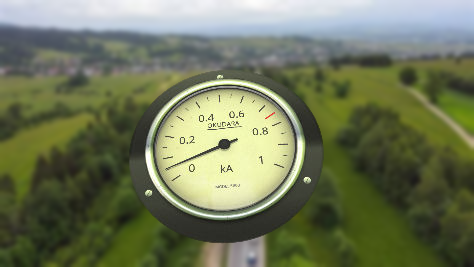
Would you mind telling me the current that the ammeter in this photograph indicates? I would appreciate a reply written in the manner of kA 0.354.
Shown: kA 0.05
